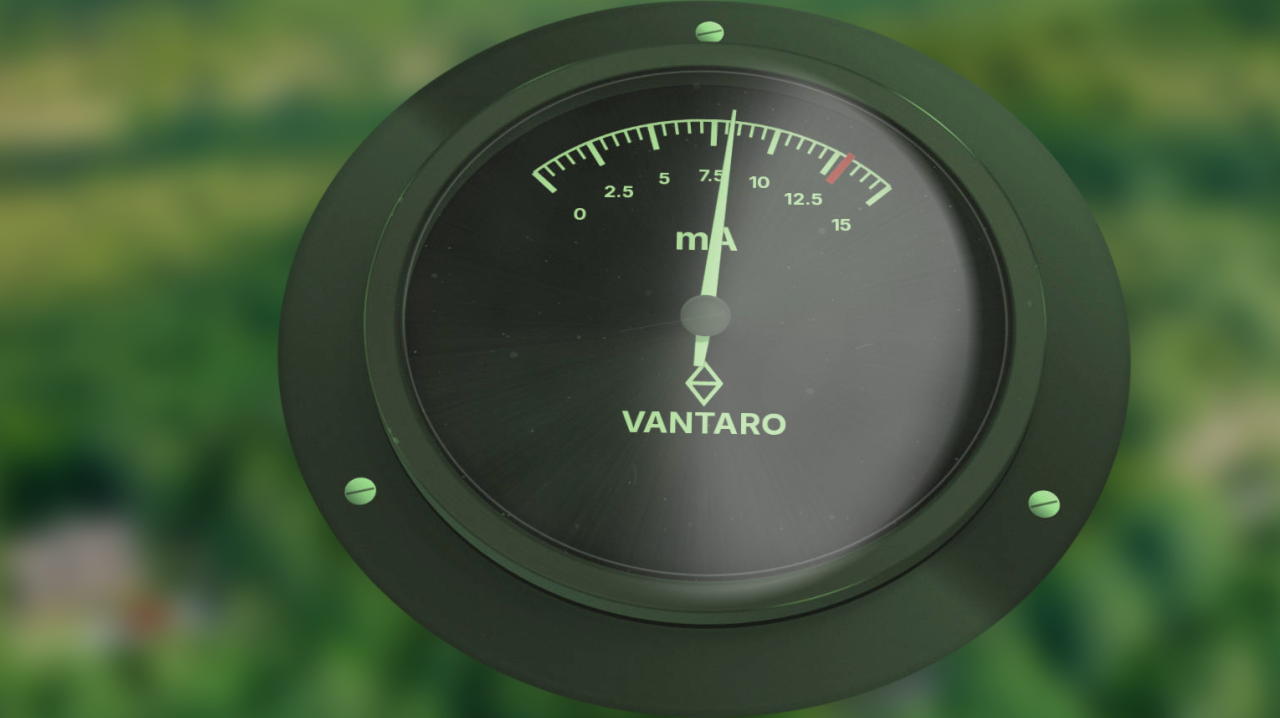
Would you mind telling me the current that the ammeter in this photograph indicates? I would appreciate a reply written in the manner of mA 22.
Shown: mA 8.25
